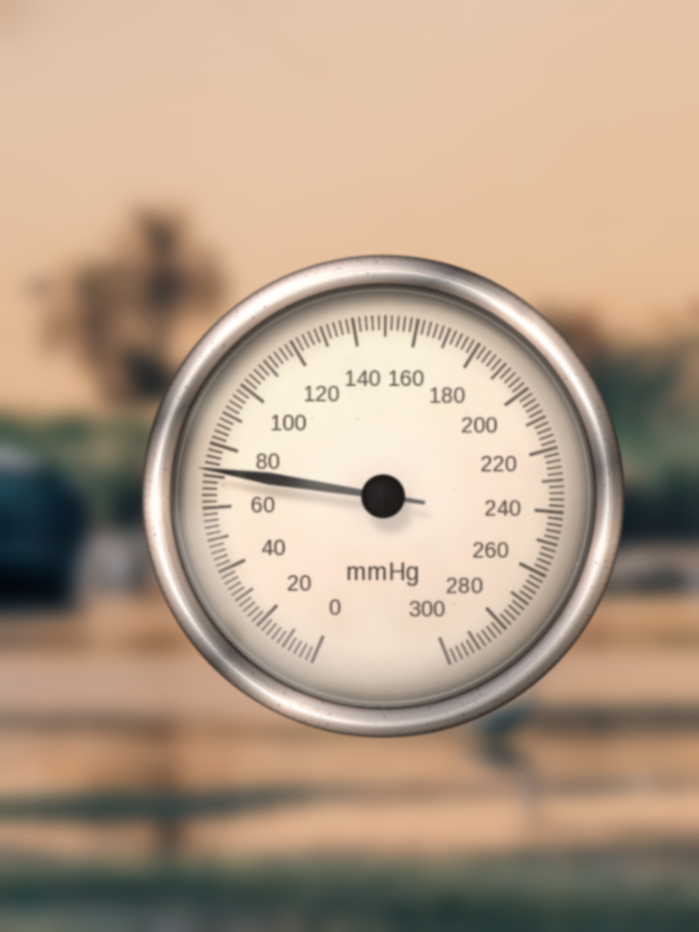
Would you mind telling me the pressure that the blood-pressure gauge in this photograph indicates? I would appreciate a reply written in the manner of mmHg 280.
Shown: mmHg 72
